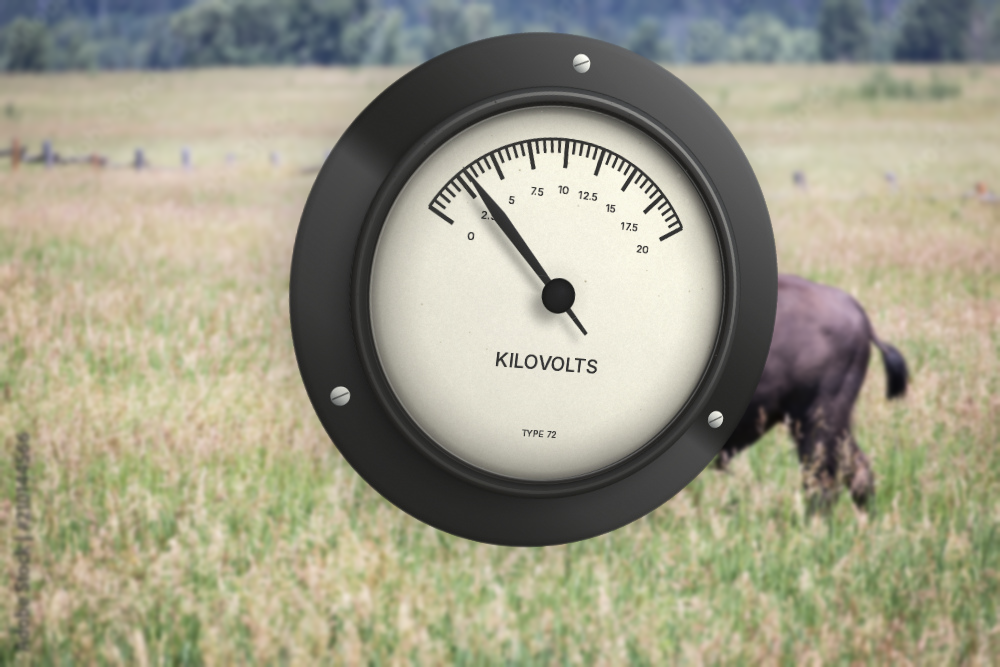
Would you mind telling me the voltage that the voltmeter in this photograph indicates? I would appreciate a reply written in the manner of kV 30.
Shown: kV 3
